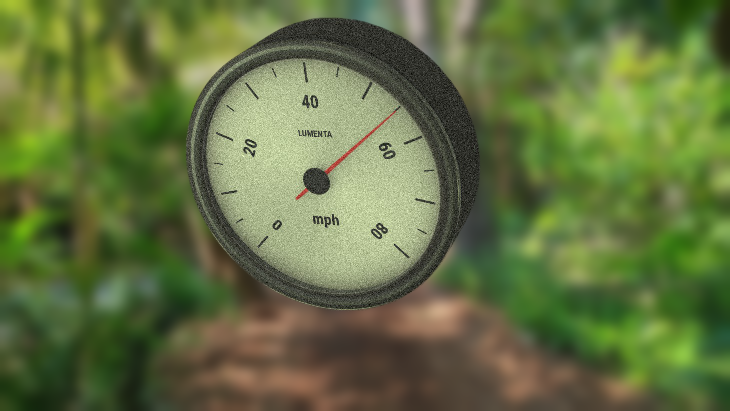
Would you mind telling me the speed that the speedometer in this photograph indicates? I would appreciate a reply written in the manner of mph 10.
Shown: mph 55
